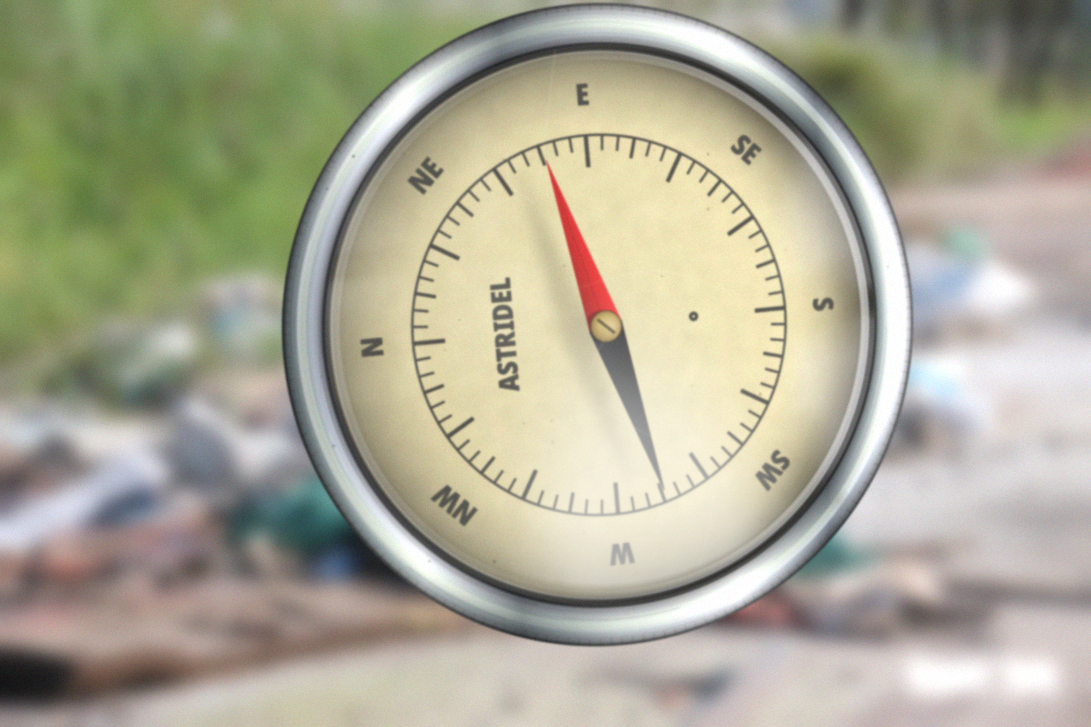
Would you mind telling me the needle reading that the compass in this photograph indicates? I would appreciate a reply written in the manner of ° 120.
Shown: ° 75
